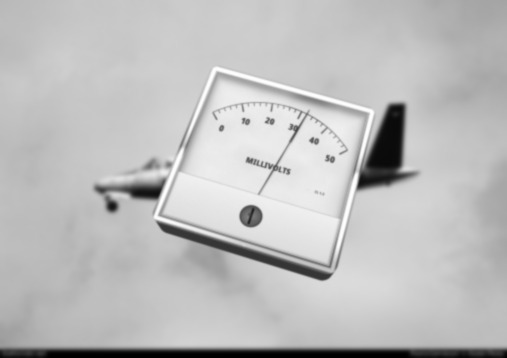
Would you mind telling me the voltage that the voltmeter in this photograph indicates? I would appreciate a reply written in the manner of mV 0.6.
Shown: mV 32
